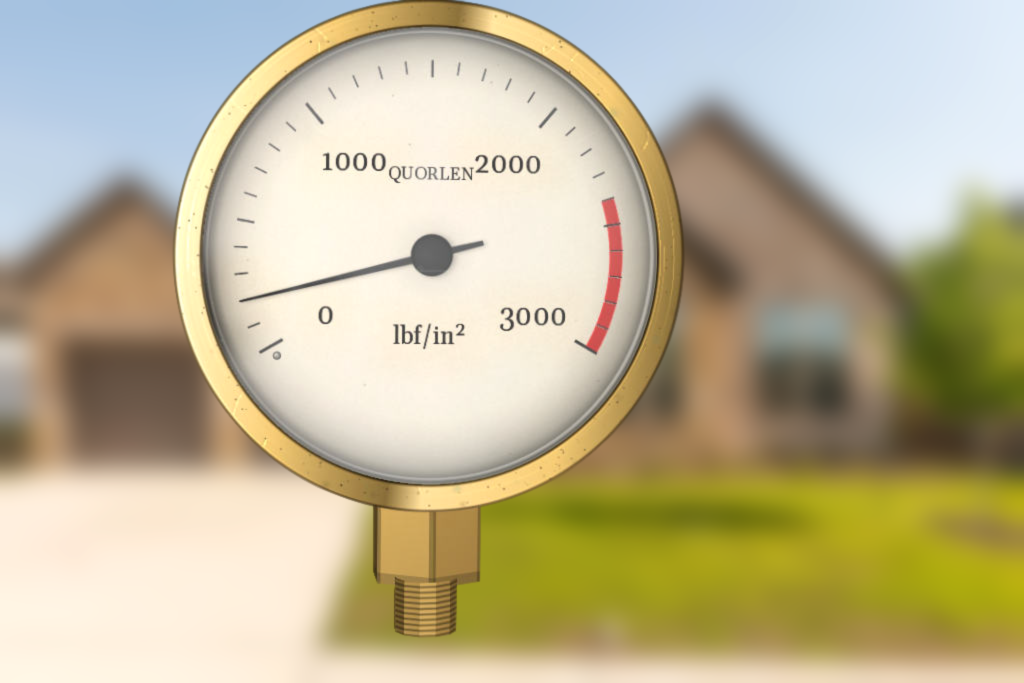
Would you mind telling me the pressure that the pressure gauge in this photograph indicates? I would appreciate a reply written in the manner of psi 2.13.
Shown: psi 200
